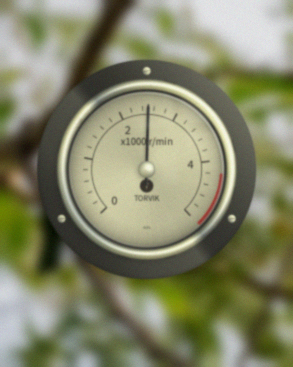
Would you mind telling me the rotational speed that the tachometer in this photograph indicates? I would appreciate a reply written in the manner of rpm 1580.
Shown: rpm 2500
